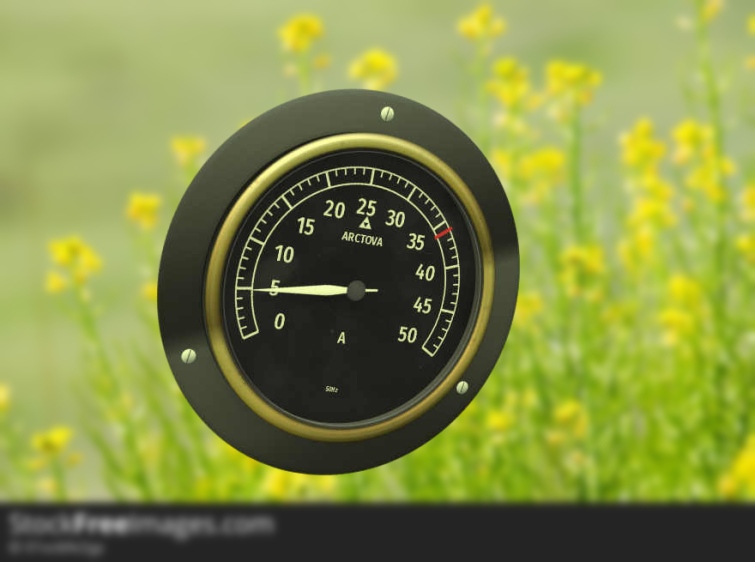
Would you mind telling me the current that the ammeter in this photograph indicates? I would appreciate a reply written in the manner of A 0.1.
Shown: A 5
